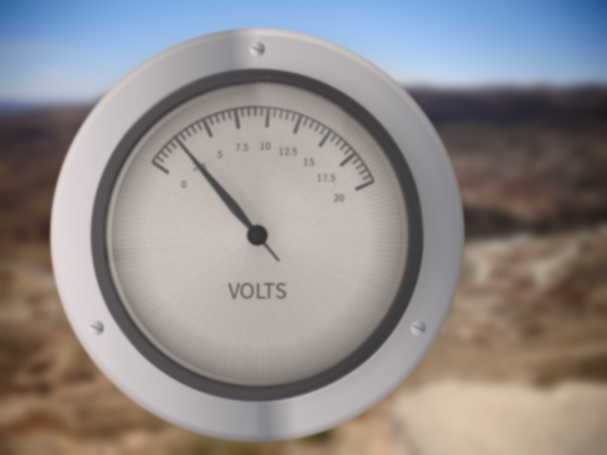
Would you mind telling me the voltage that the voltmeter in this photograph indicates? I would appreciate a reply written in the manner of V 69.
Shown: V 2.5
